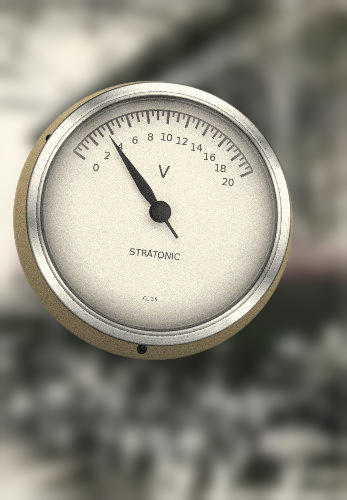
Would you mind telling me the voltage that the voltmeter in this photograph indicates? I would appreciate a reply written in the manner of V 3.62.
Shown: V 3.5
